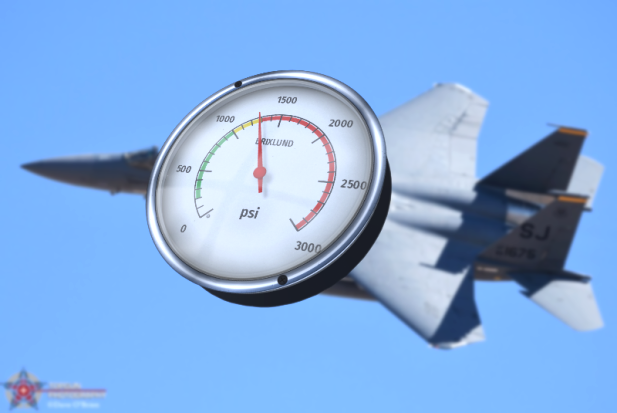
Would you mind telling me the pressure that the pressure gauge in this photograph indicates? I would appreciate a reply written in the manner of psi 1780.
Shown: psi 1300
